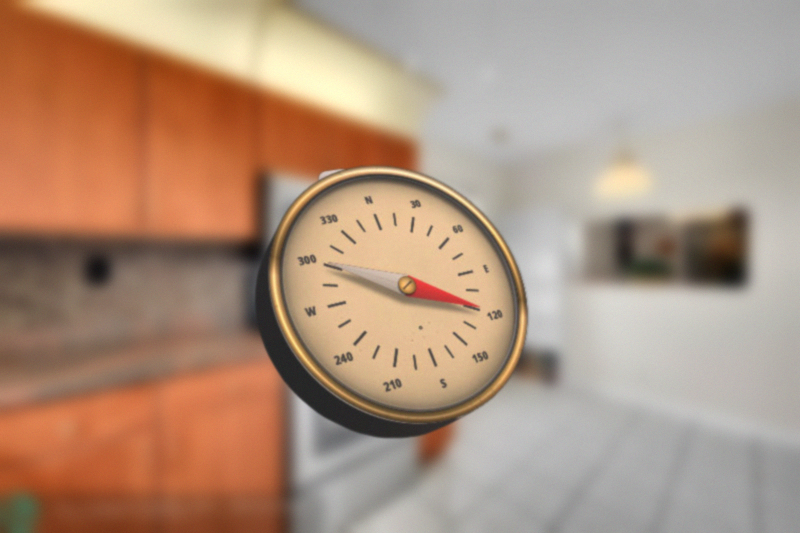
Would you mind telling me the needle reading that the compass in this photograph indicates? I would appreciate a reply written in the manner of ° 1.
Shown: ° 120
